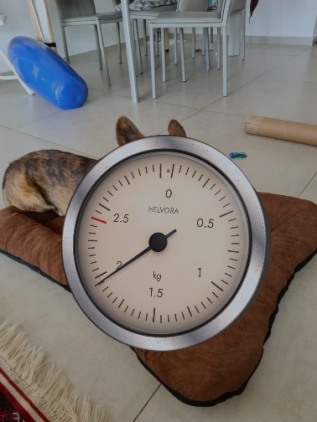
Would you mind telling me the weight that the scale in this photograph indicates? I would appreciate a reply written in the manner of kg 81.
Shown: kg 1.95
